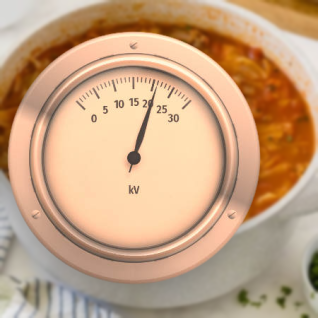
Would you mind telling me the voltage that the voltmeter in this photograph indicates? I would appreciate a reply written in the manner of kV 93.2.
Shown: kV 21
